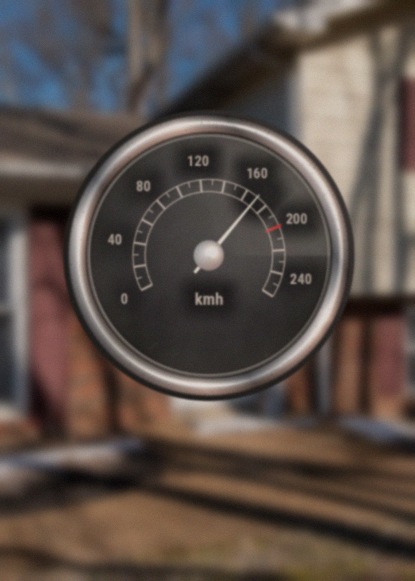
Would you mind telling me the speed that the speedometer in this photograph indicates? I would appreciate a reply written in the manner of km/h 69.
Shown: km/h 170
